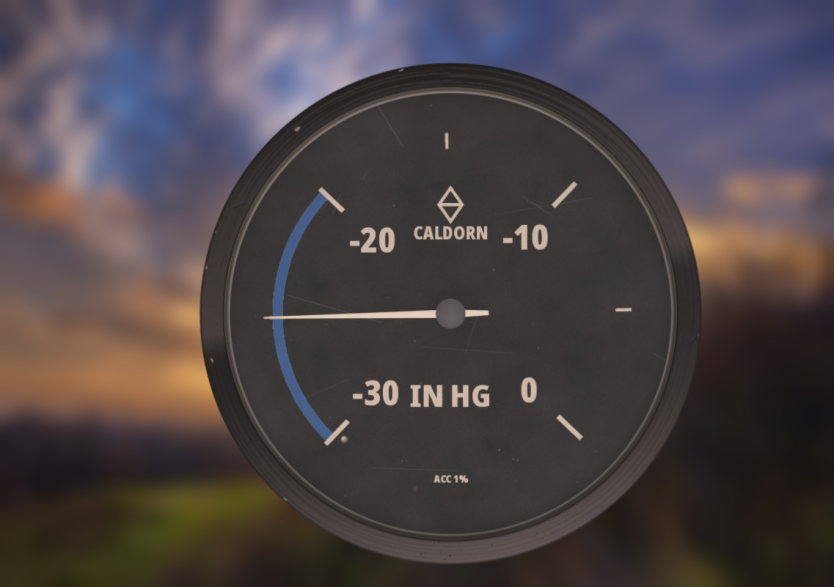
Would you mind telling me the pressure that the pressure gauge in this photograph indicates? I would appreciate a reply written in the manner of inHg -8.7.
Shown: inHg -25
